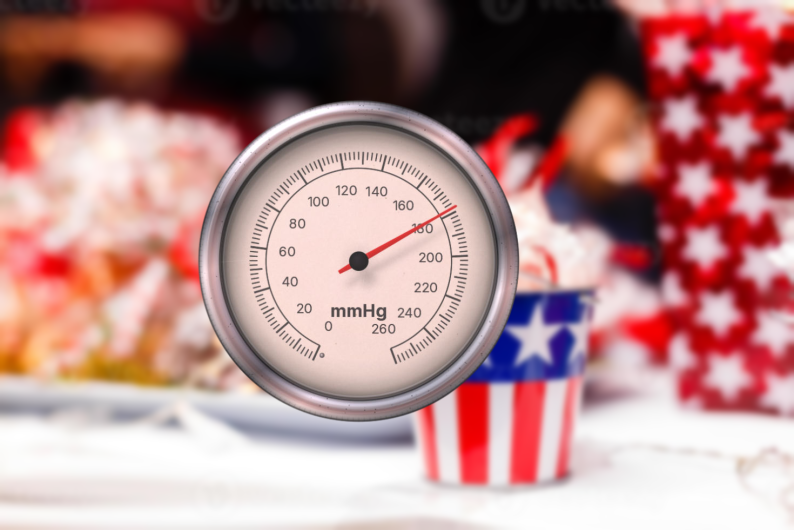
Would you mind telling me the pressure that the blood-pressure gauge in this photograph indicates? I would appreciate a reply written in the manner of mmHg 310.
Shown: mmHg 178
